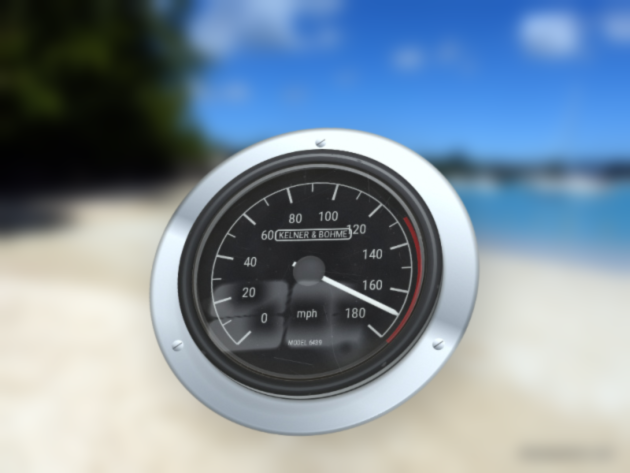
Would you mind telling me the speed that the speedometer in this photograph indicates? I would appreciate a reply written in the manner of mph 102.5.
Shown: mph 170
